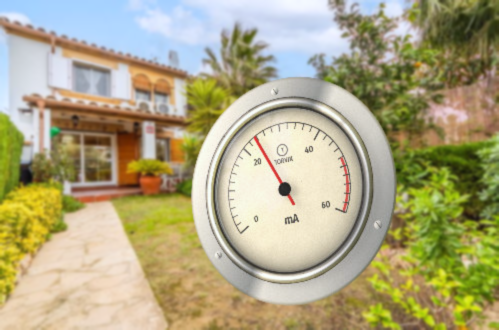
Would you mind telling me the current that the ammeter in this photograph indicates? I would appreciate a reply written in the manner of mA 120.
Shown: mA 24
